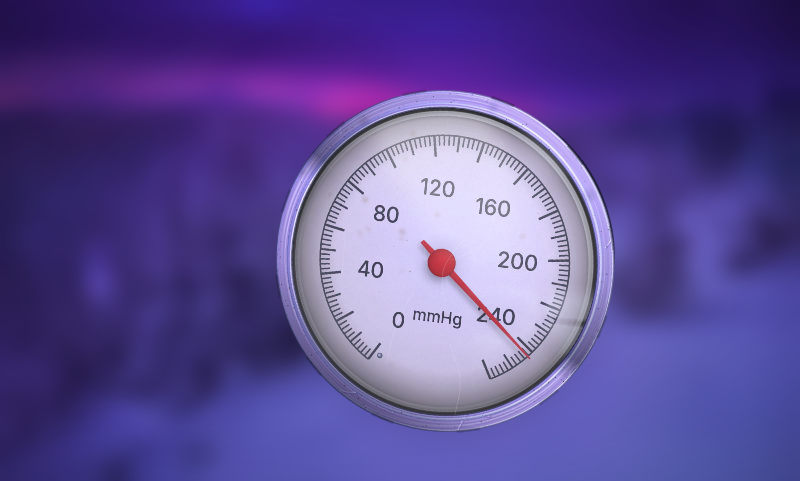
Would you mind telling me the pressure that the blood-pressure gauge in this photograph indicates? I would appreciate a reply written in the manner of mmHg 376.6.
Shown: mmHg 242
